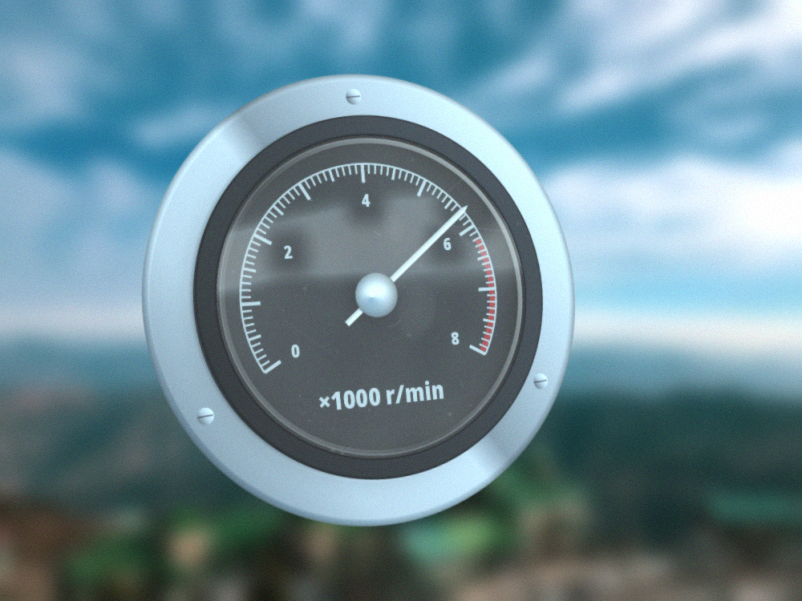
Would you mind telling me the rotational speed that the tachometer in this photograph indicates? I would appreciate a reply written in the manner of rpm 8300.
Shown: rpm 5700
